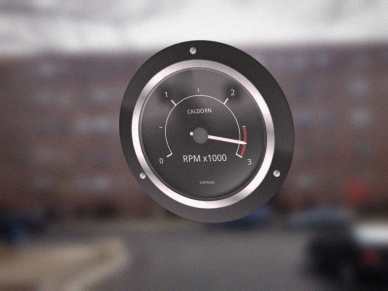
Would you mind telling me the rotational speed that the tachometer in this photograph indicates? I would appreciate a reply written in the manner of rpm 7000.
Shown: rpm 2750
